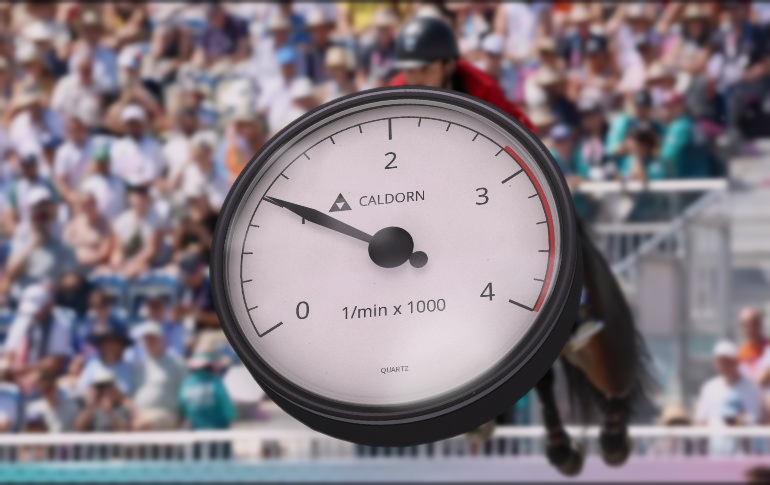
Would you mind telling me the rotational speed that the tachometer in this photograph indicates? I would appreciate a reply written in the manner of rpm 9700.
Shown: rpm 1000
